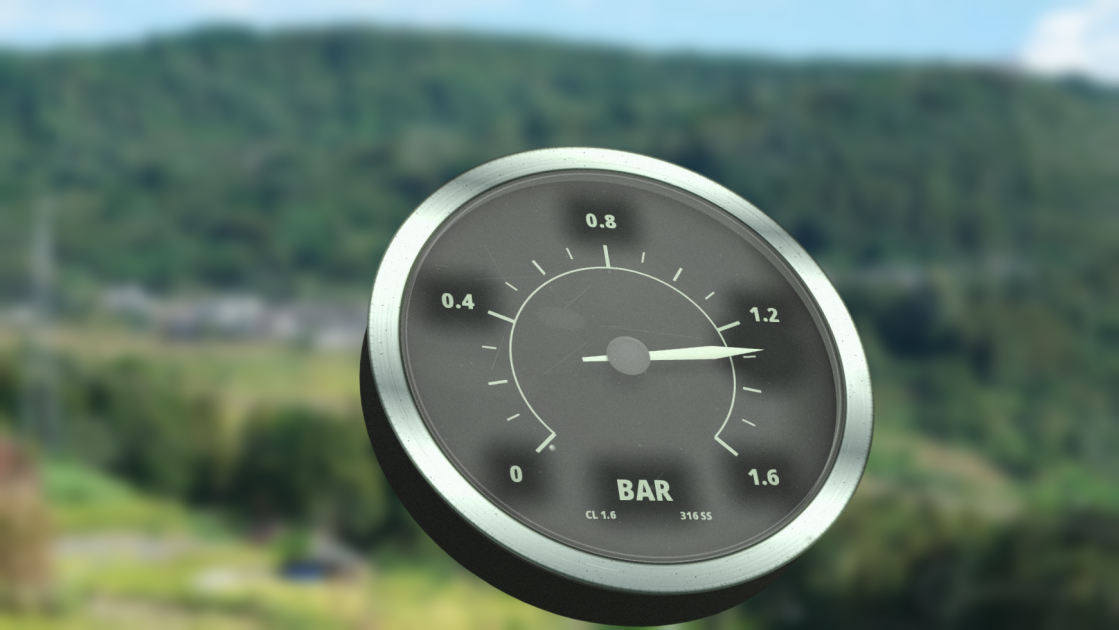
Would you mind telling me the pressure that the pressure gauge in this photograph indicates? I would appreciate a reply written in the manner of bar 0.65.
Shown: bar 1.3
